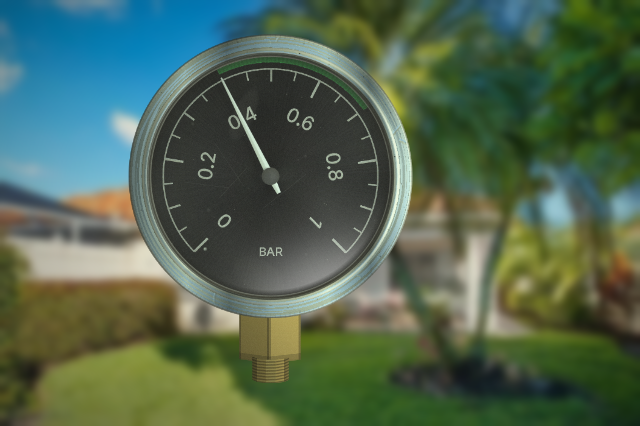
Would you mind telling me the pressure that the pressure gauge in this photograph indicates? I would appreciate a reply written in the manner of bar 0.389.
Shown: bar 0.4
